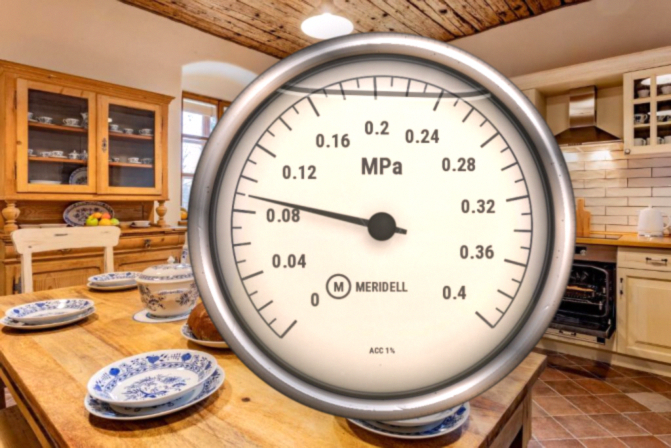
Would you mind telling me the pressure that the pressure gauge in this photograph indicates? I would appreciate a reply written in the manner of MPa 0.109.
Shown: MPa 0.09
